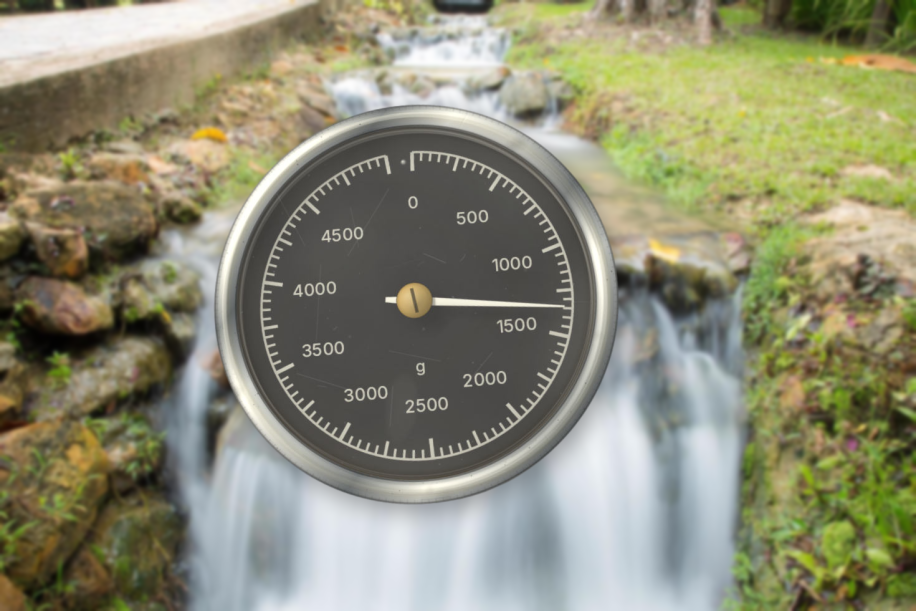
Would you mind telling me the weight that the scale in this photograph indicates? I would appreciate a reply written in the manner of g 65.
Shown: g 1350
